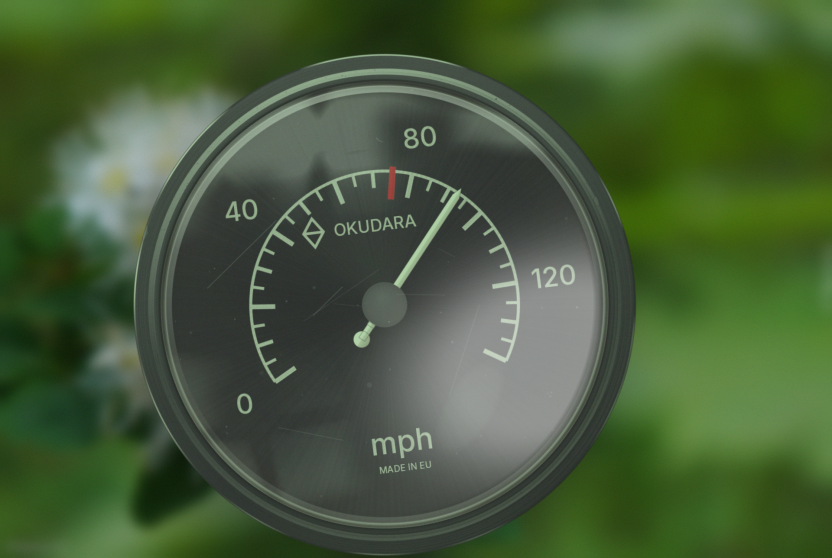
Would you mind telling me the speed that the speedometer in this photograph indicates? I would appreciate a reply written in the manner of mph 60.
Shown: mph 92.5
